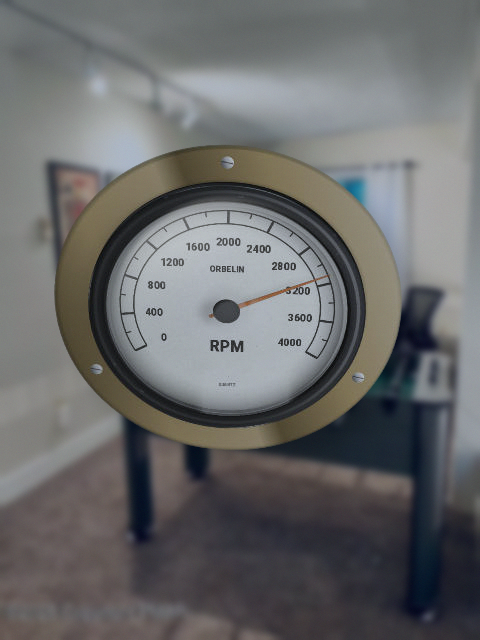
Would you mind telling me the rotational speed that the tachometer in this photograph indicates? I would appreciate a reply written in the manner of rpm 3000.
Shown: rpm 3100
